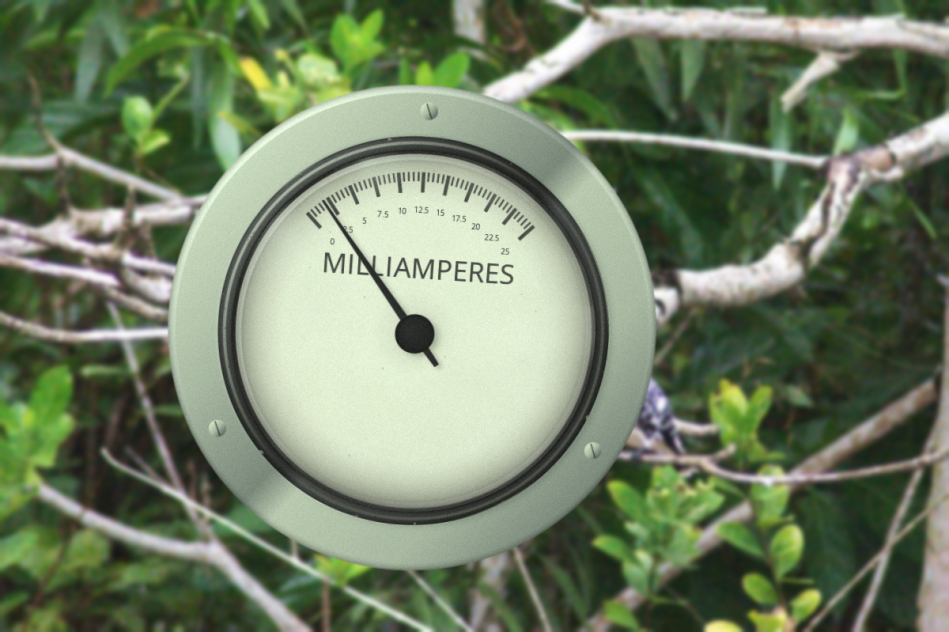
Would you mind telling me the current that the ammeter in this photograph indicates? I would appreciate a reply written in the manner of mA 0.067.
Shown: mA 2
